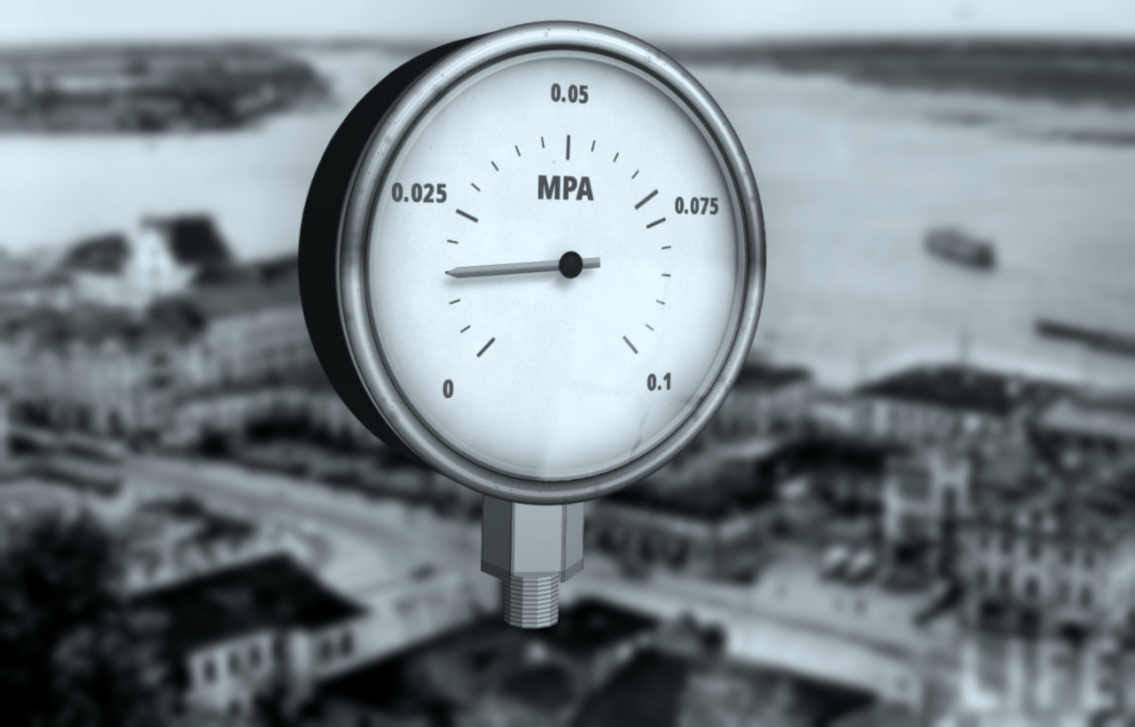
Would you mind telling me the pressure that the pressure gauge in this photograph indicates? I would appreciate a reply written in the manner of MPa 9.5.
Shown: MPa 0.015
